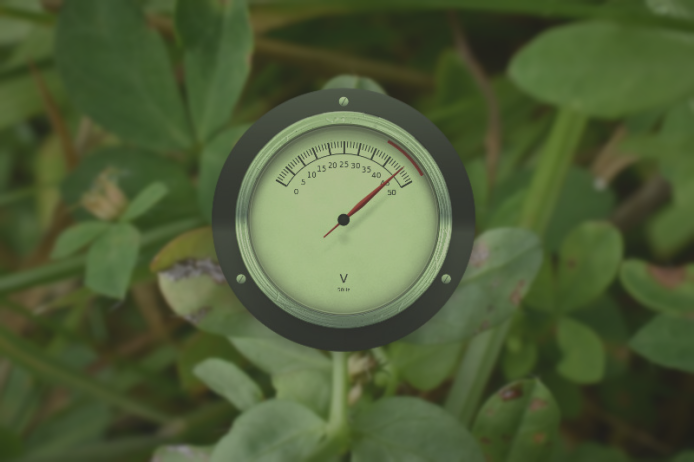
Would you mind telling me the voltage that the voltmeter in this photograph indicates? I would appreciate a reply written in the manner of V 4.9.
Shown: V 45
